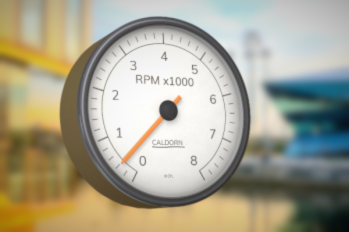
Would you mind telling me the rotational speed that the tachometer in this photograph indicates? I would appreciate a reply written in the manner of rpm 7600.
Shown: rpm 400
